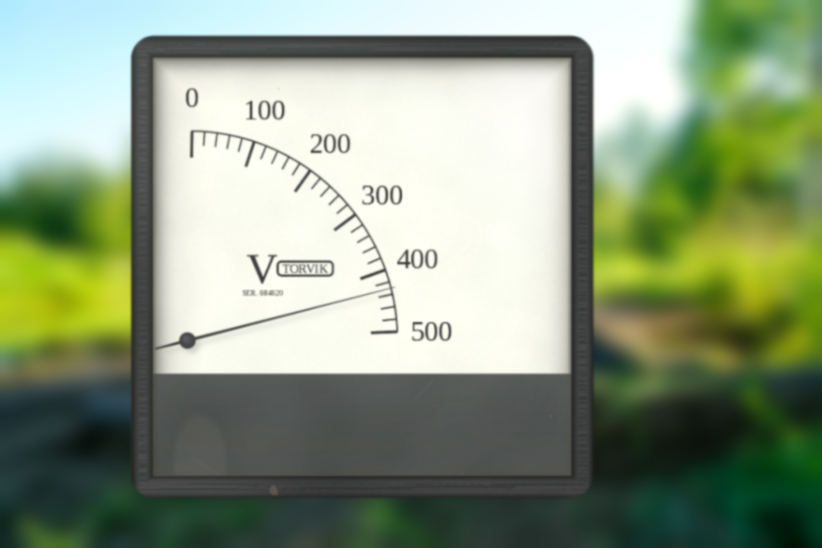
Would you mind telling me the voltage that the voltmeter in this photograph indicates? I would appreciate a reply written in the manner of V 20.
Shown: V 430
